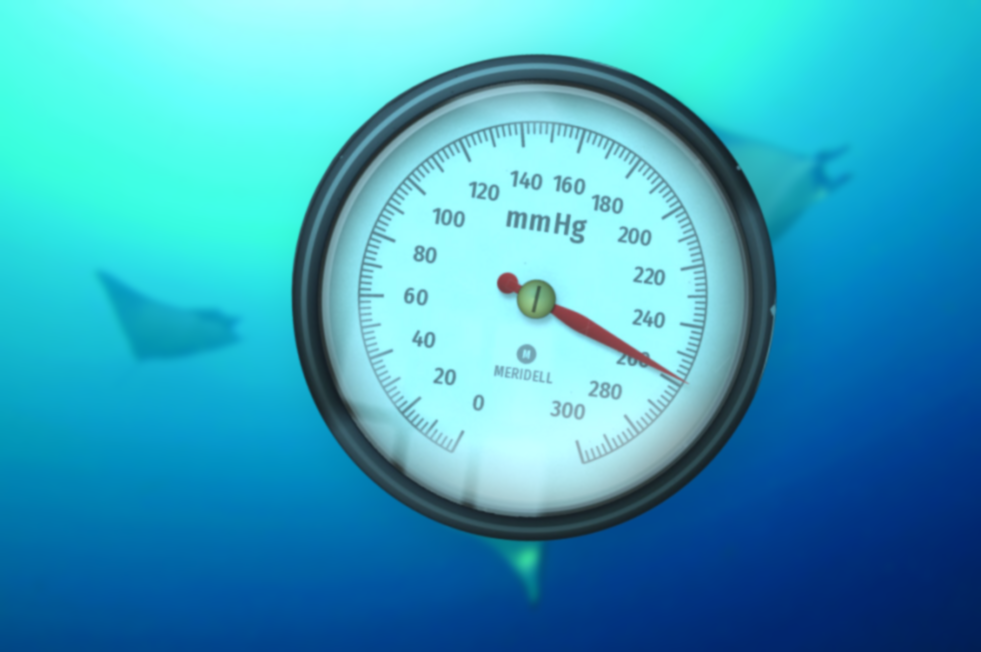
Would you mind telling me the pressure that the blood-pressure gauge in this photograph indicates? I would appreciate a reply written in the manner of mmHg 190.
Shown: mmHg 258
